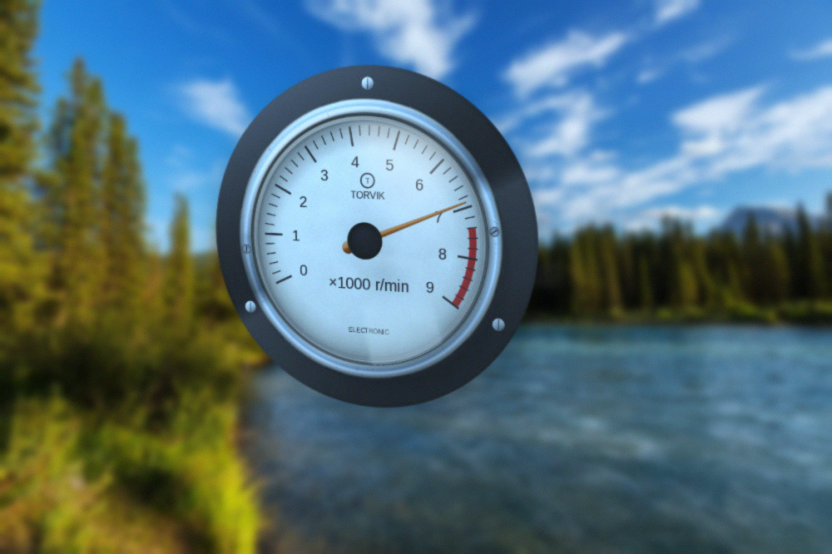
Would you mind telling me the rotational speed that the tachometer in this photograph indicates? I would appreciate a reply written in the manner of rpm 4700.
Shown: rpm 6900
